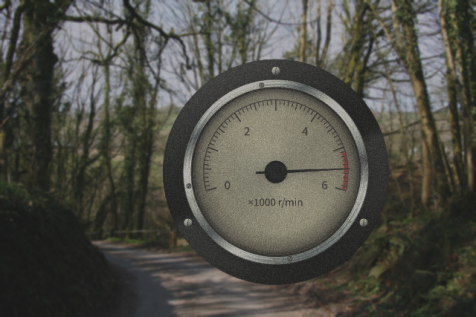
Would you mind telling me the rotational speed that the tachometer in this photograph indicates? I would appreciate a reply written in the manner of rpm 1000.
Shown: rpm 5500
